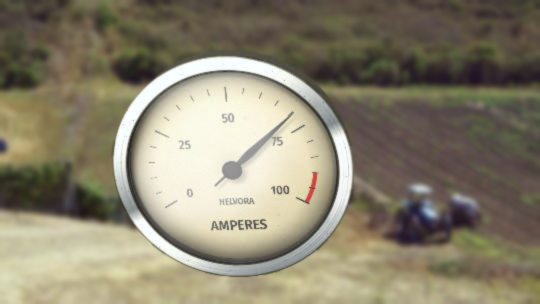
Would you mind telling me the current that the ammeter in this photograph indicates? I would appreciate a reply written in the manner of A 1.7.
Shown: A 70
